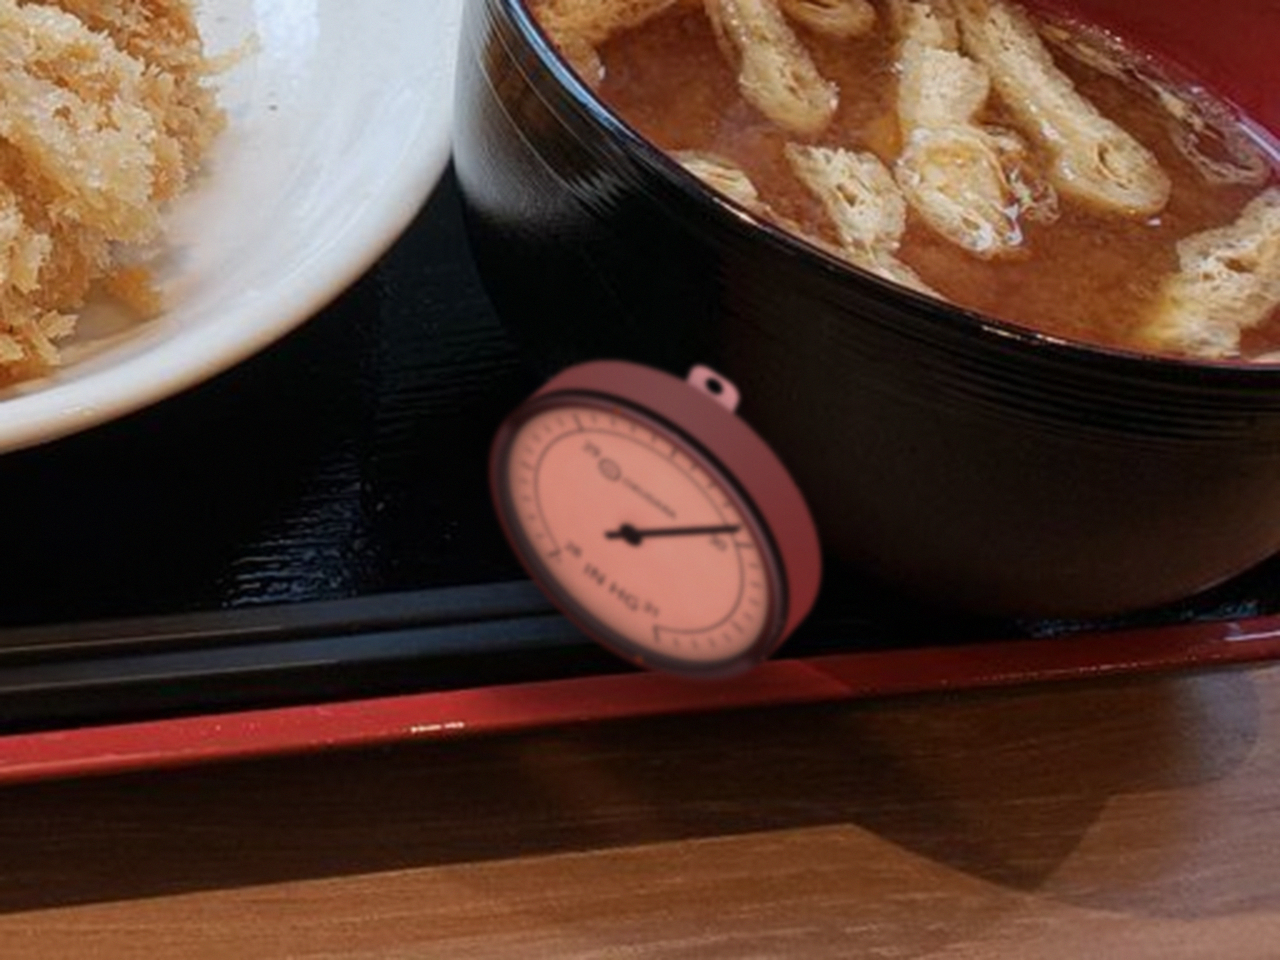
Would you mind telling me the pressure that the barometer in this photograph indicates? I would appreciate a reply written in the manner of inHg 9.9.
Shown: inHg 29.9
